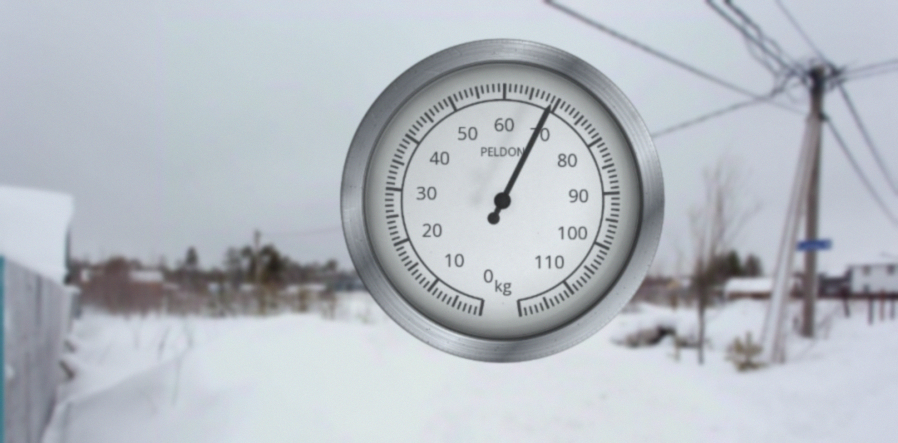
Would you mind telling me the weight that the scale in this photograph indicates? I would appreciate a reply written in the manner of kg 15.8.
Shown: kg 69
